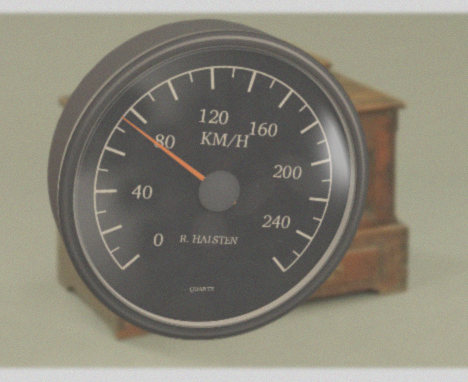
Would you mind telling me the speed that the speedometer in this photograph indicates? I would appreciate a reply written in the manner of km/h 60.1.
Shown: km/h 75
